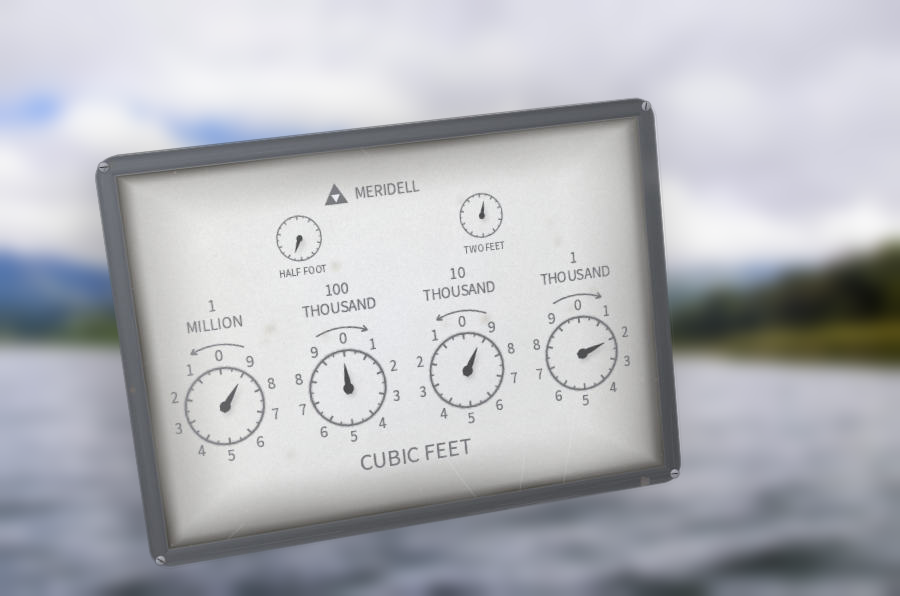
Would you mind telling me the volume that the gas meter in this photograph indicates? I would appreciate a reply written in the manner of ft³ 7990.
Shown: ft³ 899200
